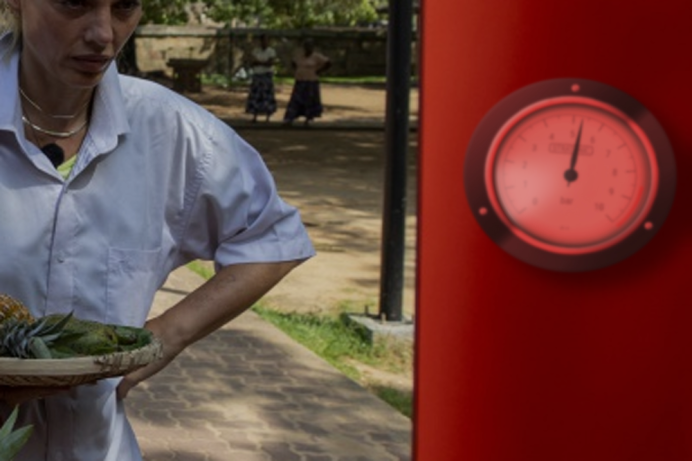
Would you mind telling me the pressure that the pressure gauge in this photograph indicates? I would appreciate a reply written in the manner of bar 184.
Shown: bar 5.25
